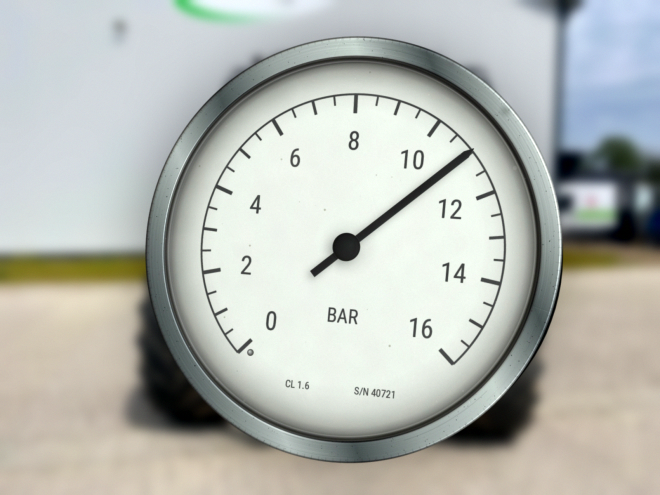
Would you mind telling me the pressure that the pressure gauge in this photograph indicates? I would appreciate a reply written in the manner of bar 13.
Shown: bar 11
